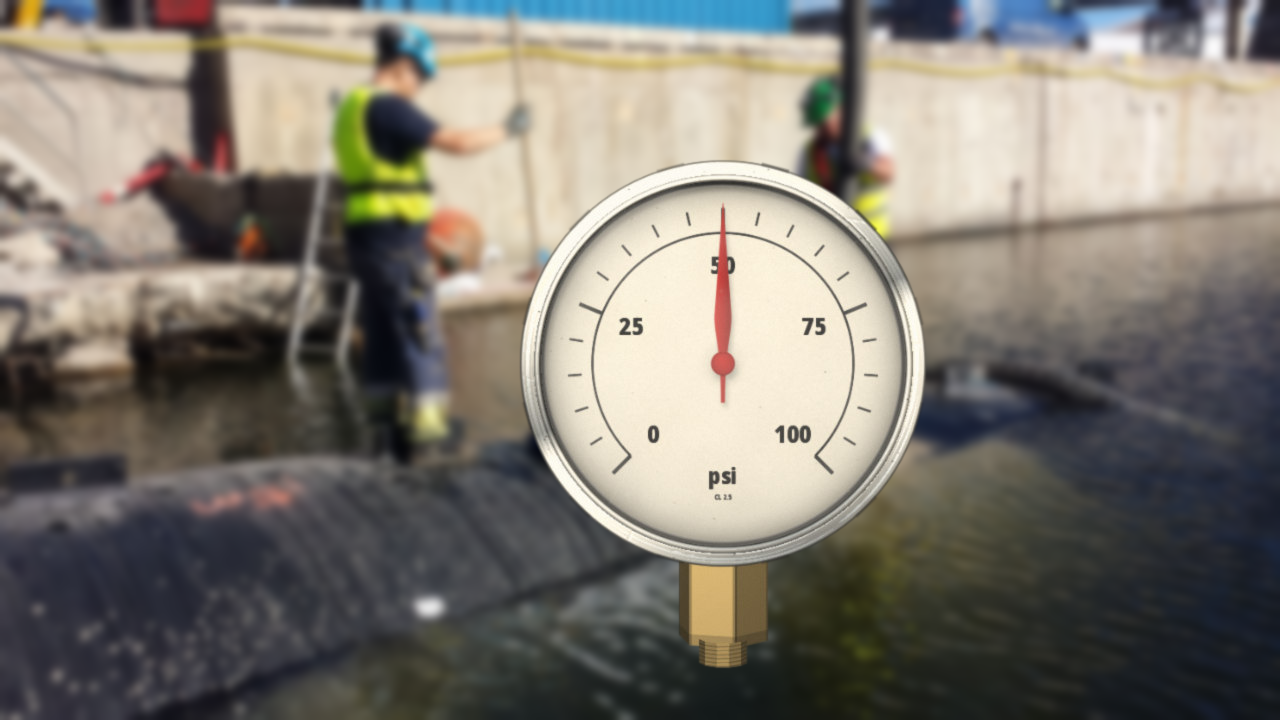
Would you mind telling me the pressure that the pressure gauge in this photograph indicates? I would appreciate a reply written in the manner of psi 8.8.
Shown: psi 50
